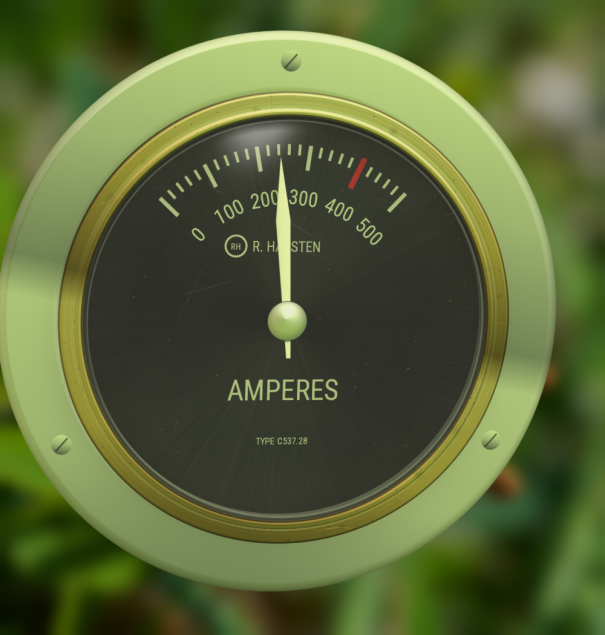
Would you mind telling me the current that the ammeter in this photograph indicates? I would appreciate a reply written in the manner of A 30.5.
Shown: A 240
